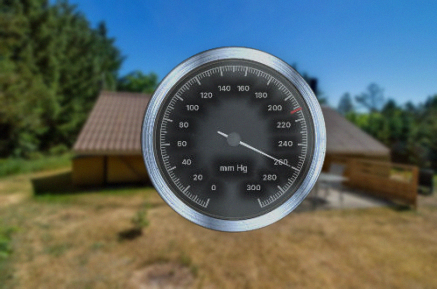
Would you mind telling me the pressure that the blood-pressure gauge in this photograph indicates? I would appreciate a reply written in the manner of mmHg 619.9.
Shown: mmHg 260
